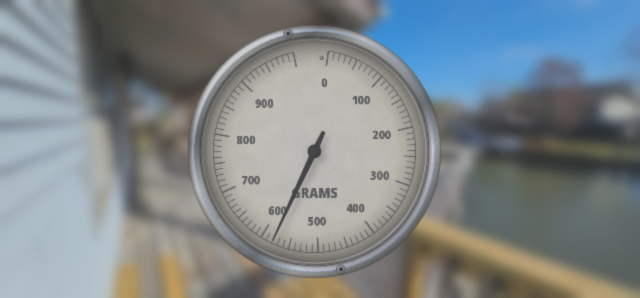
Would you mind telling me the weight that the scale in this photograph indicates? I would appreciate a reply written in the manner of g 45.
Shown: g 580
